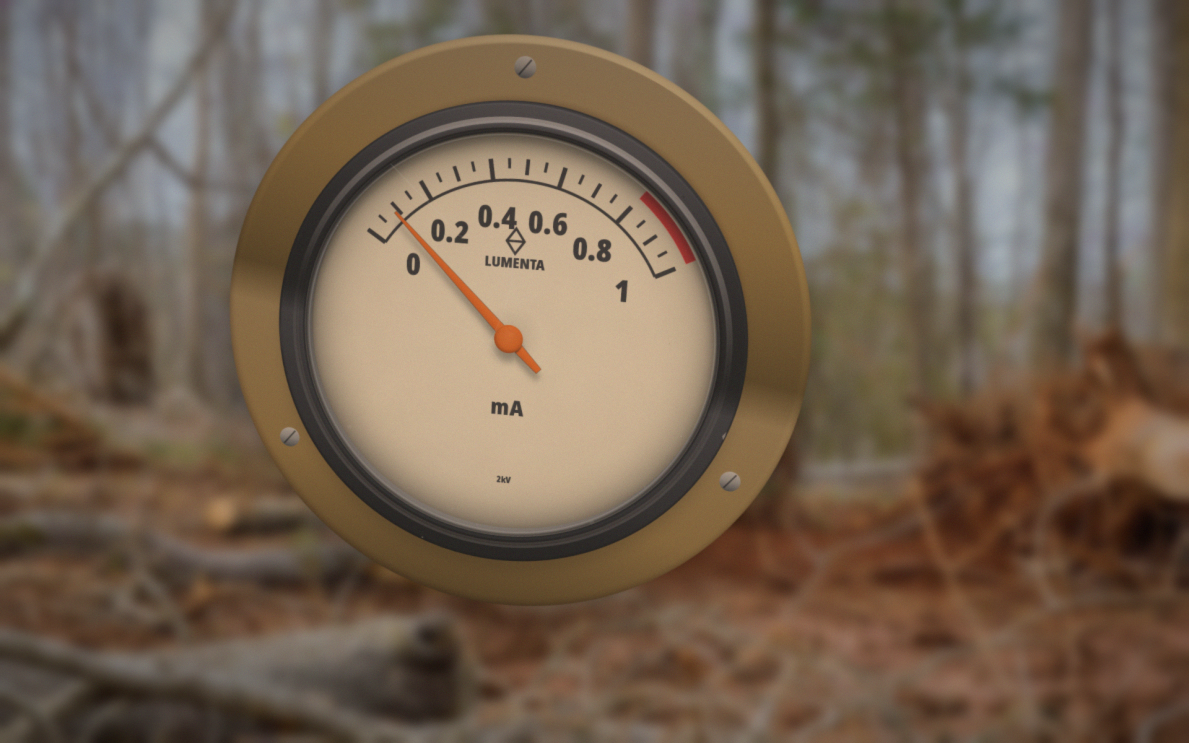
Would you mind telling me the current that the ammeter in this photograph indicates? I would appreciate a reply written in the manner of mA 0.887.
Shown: mA 0.1
